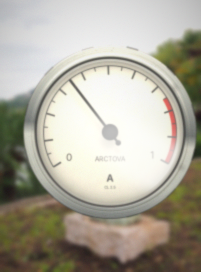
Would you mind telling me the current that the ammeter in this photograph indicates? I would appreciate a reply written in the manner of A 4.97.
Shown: A 0.35
